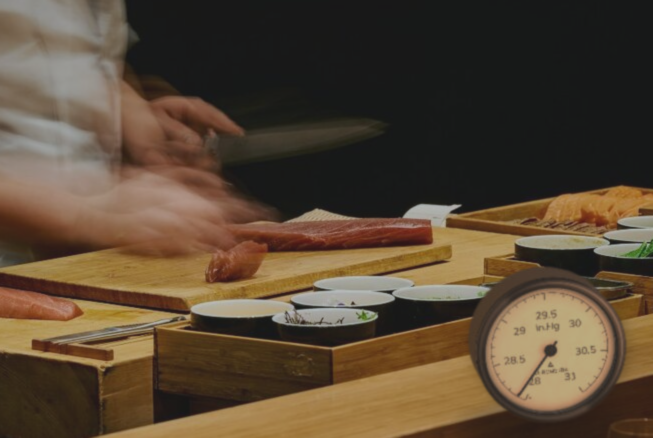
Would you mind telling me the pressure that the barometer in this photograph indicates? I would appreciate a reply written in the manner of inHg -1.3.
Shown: inHg 28.1
